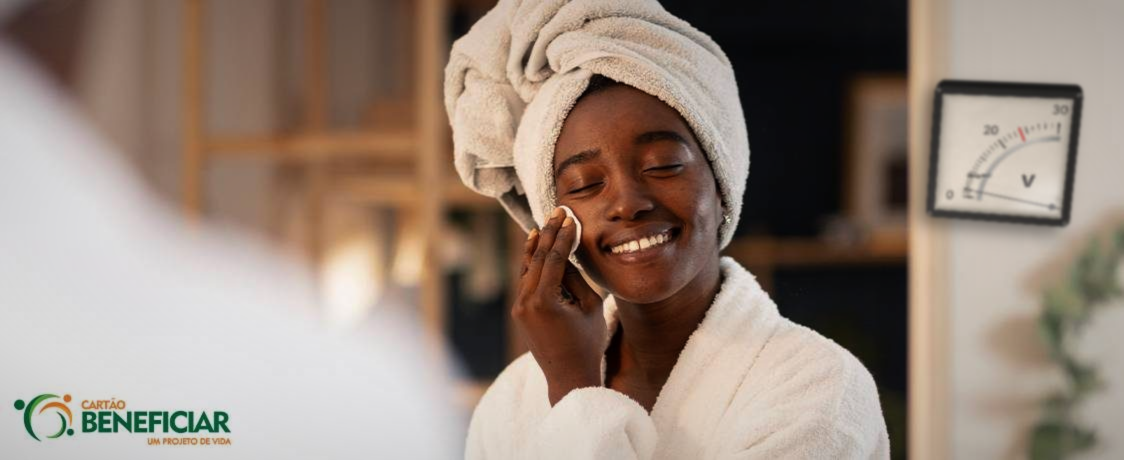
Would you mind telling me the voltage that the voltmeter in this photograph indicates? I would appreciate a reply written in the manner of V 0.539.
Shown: V 5
